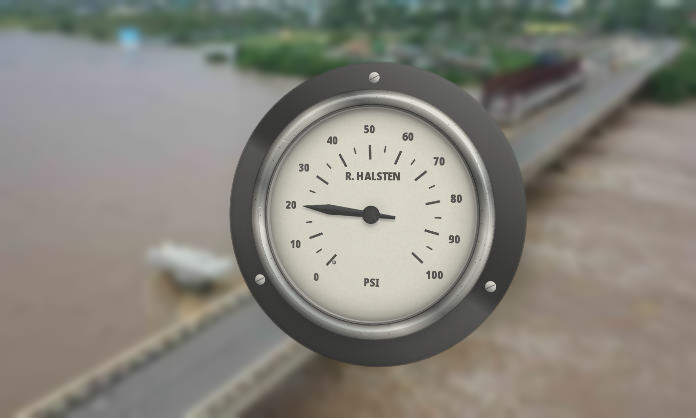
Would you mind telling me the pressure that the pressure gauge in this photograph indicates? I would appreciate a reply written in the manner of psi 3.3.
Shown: psi 20
